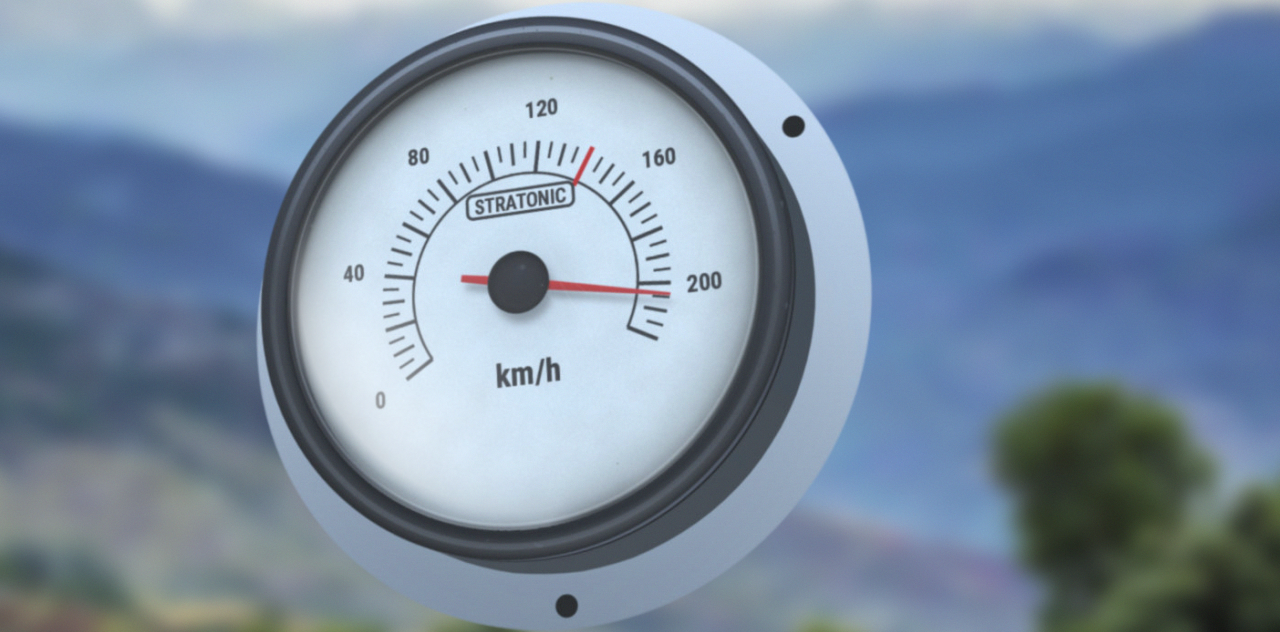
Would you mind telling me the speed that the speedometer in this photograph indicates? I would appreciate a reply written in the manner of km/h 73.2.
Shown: km/h 205
